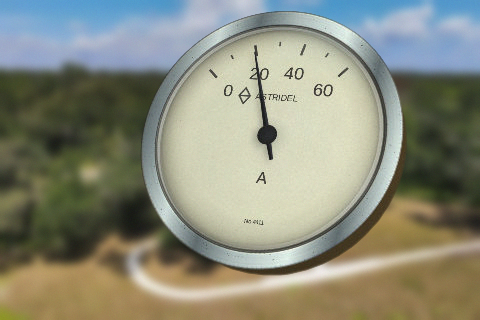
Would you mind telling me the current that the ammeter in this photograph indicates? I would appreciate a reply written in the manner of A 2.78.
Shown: A 20
